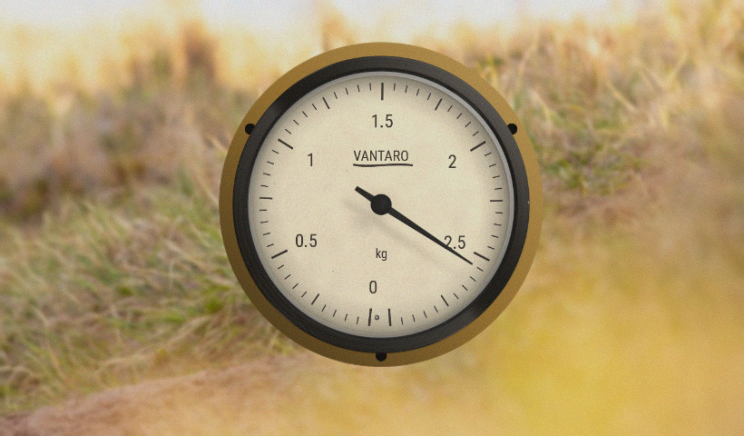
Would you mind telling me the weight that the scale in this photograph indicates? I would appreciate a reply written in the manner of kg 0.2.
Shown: kg 2.55
